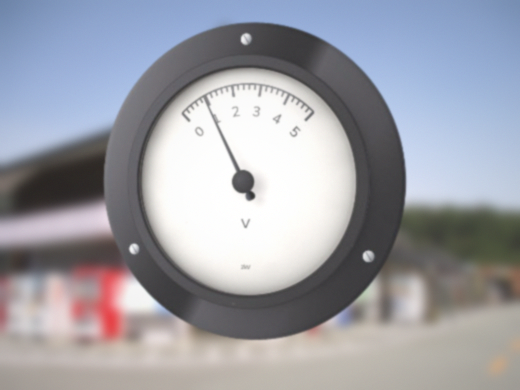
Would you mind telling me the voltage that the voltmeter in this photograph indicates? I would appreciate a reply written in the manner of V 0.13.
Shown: V 1
